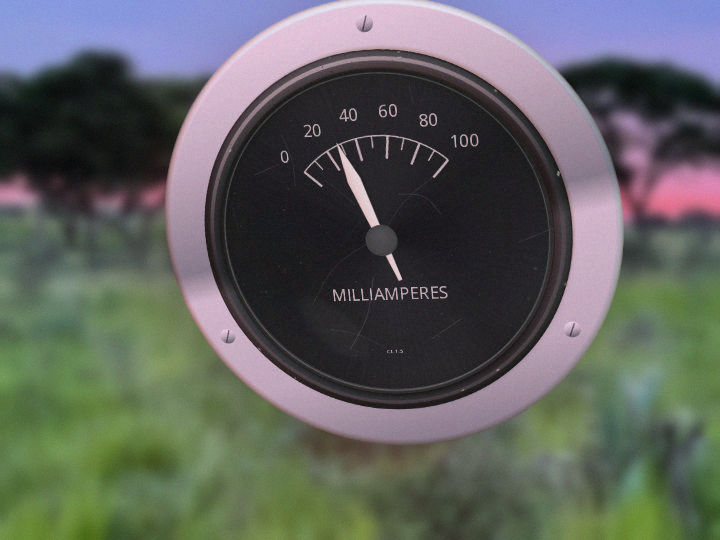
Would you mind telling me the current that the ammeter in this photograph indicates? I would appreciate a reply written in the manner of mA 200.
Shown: mA 30
